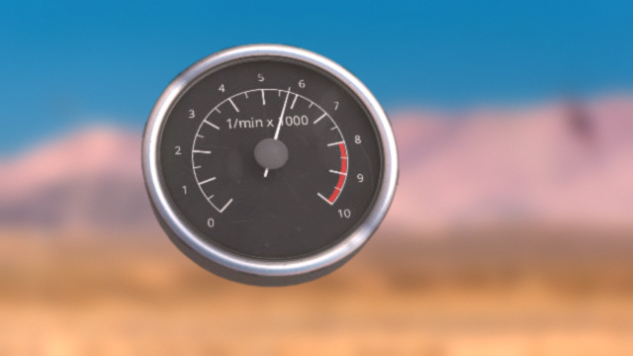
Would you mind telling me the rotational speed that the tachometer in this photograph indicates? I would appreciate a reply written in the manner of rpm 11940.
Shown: rpm 5750
